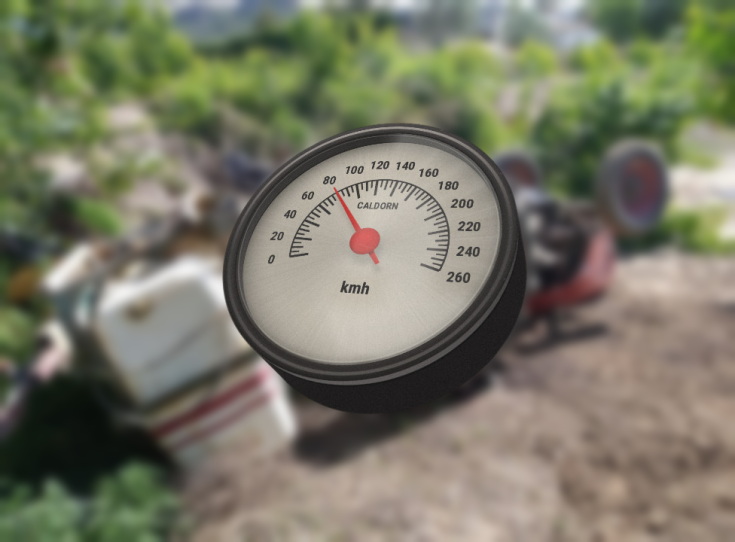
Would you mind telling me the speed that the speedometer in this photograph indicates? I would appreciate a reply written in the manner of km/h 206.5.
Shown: km/h 80
